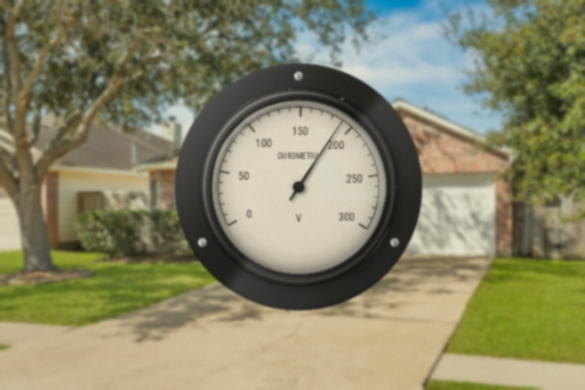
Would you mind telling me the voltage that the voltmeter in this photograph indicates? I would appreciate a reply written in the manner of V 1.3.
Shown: V 190
